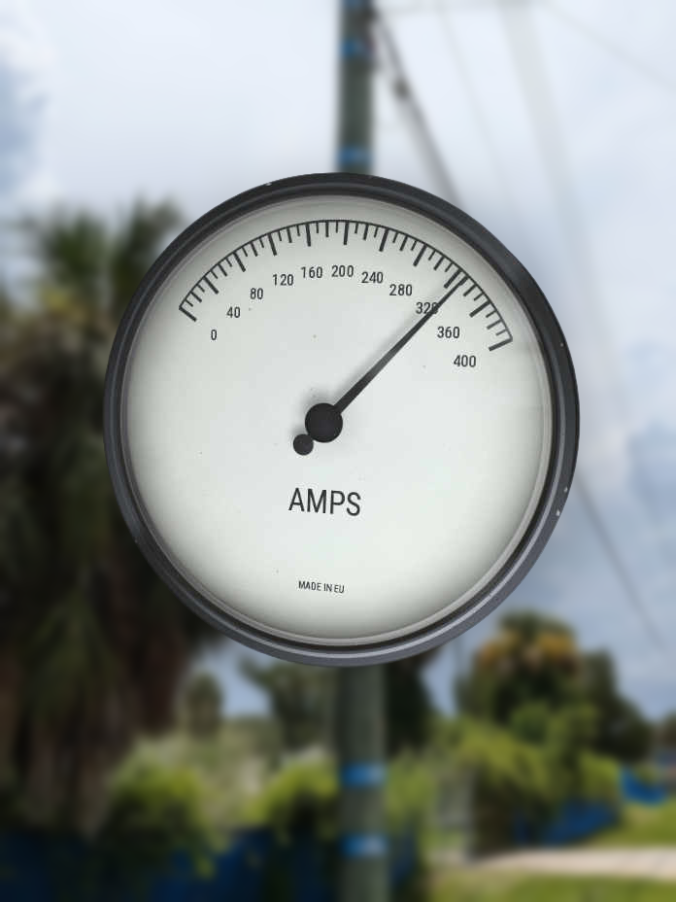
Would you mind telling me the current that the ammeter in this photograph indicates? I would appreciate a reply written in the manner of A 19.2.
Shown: A 330
